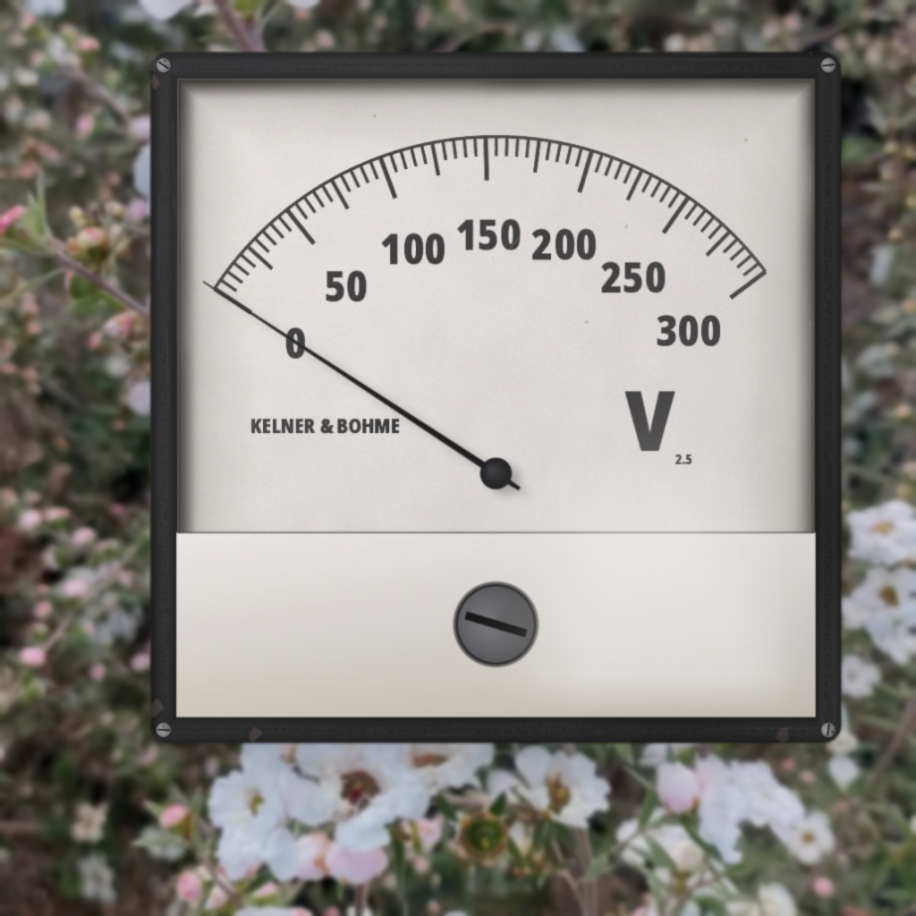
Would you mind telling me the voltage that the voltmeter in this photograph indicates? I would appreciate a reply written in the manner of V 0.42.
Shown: V 0
